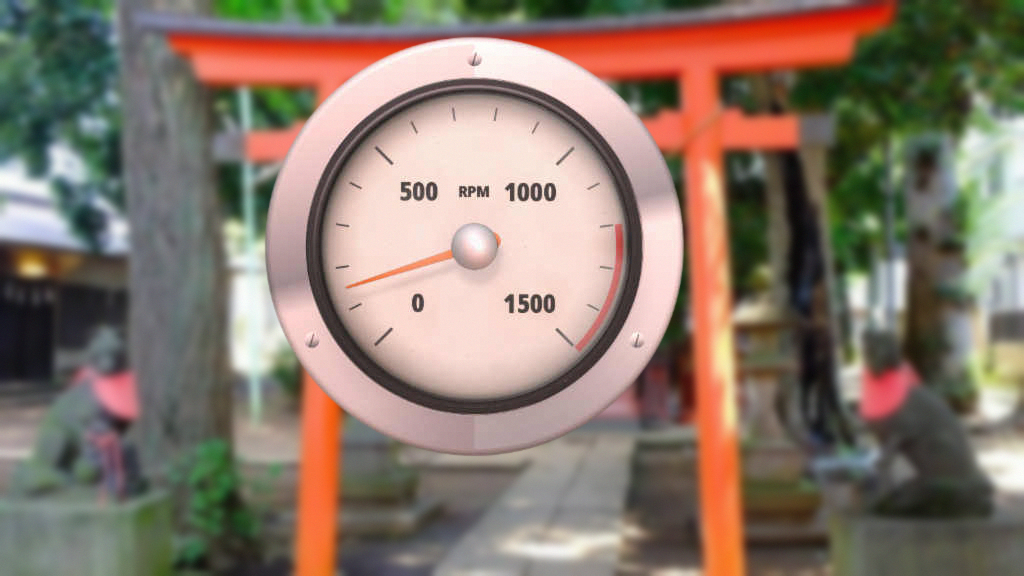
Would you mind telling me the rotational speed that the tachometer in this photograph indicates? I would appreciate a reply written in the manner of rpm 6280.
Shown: rpm 150
